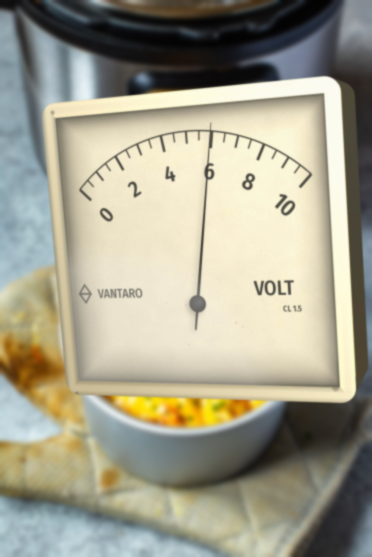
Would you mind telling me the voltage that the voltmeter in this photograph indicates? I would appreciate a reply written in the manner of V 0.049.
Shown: V 6
